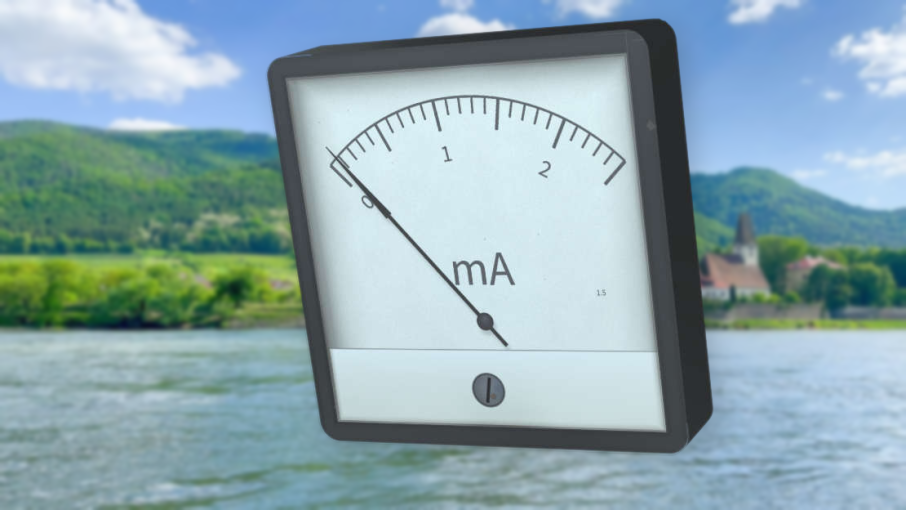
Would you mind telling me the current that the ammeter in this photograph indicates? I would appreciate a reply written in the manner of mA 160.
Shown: mA 0.1
